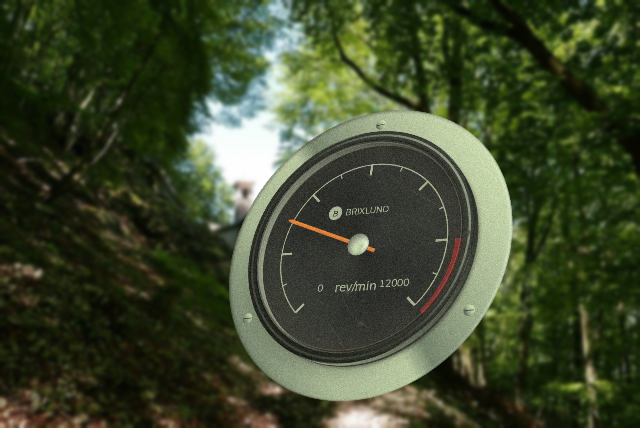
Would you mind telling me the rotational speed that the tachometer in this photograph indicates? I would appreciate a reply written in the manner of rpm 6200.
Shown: rpm 3000
